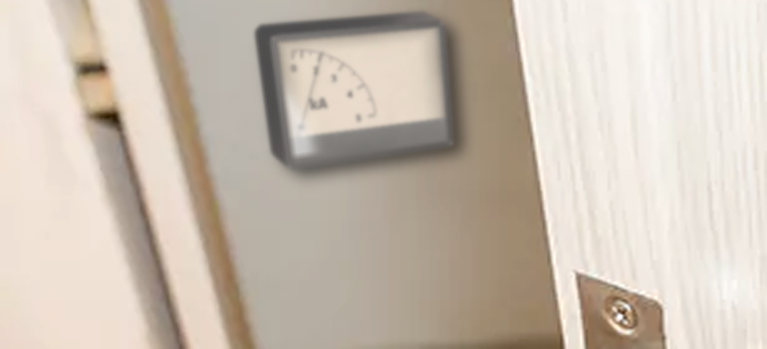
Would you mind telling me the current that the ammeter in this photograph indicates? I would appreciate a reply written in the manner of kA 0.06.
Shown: kA 2
